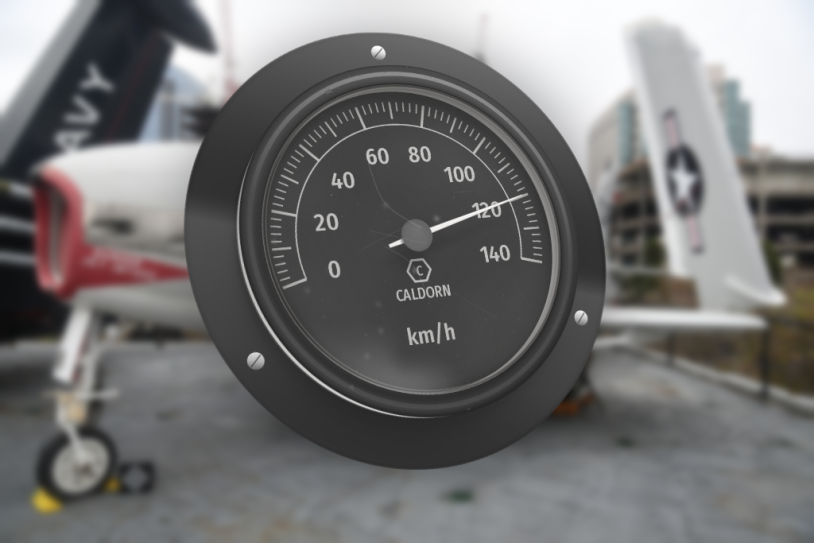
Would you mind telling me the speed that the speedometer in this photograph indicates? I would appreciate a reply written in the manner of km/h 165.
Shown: km/h 120
